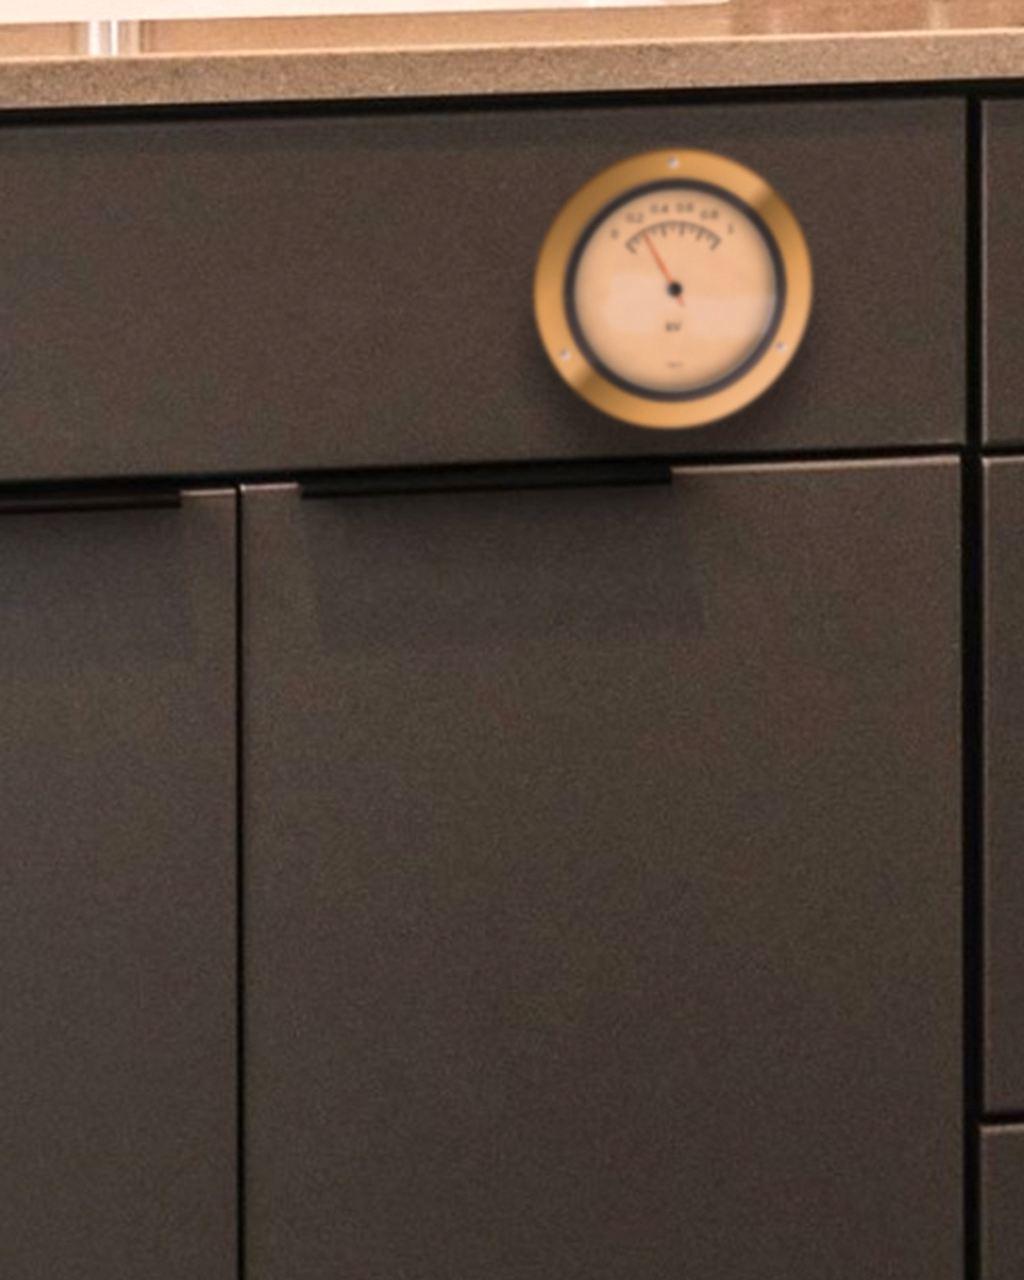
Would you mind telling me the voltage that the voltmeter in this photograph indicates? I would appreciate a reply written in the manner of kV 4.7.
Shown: kV 0.2
